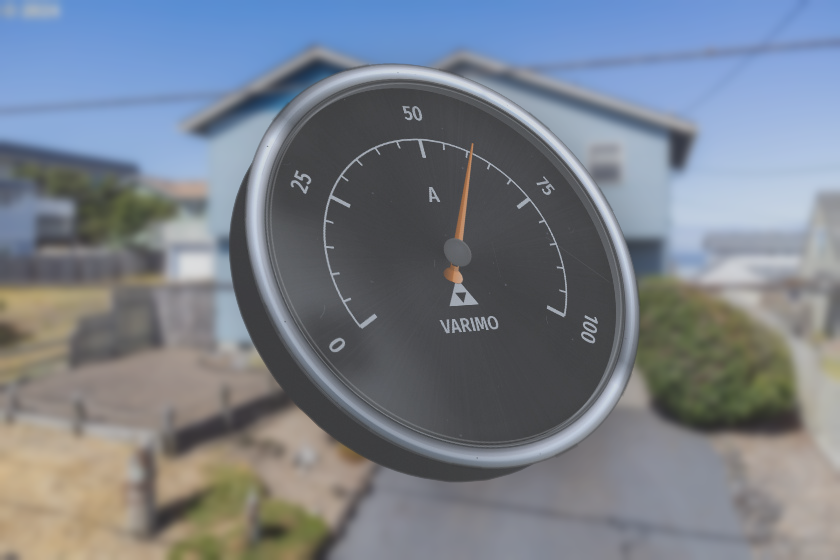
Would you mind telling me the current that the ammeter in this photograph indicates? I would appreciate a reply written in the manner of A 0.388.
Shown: A 60
